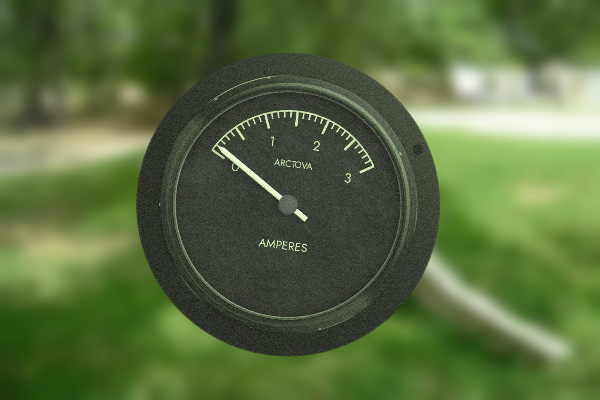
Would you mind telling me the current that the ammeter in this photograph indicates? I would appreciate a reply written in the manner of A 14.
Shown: A 0.1
